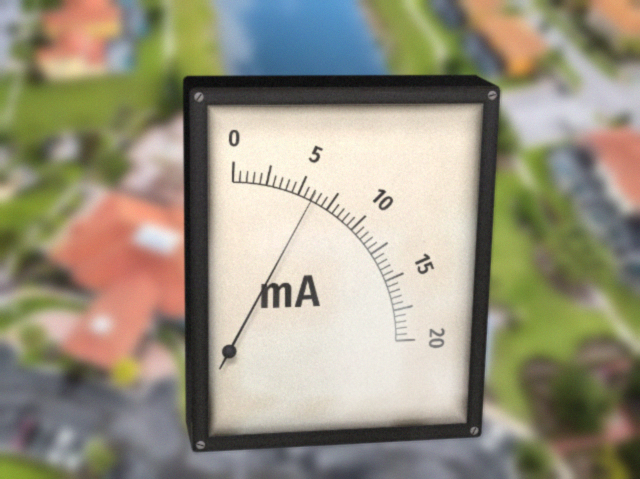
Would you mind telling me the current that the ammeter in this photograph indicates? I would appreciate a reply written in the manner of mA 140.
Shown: mA 6
